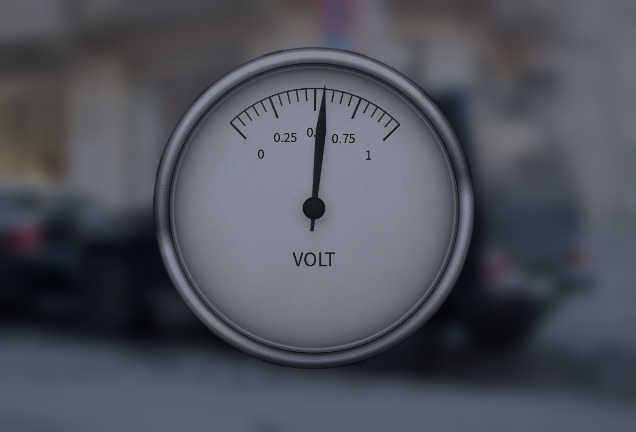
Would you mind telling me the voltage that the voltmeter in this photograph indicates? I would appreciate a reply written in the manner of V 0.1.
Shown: V 0.55
